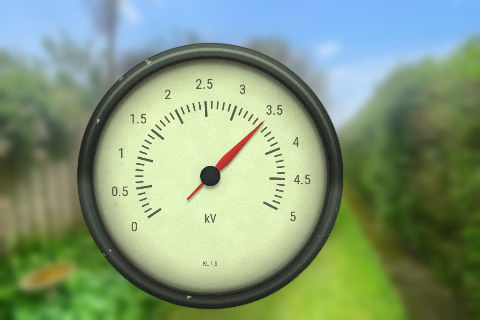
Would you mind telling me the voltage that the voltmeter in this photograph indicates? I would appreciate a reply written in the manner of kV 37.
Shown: kV 3.5
